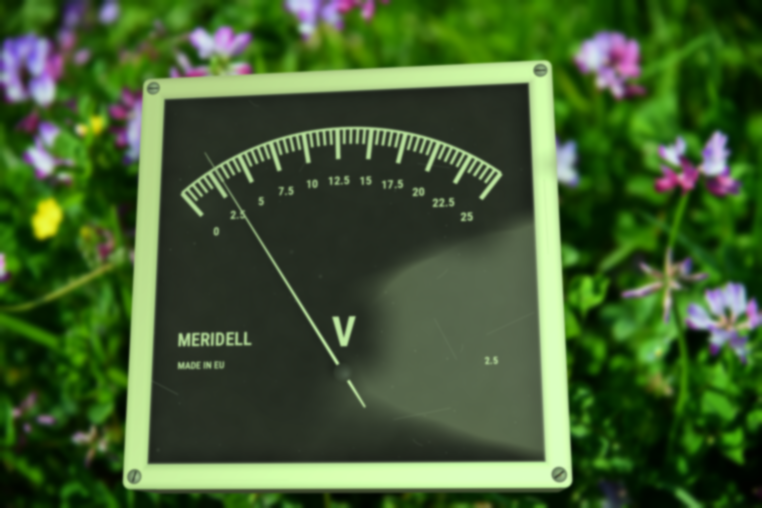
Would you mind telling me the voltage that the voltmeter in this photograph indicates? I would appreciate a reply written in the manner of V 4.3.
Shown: V 3
